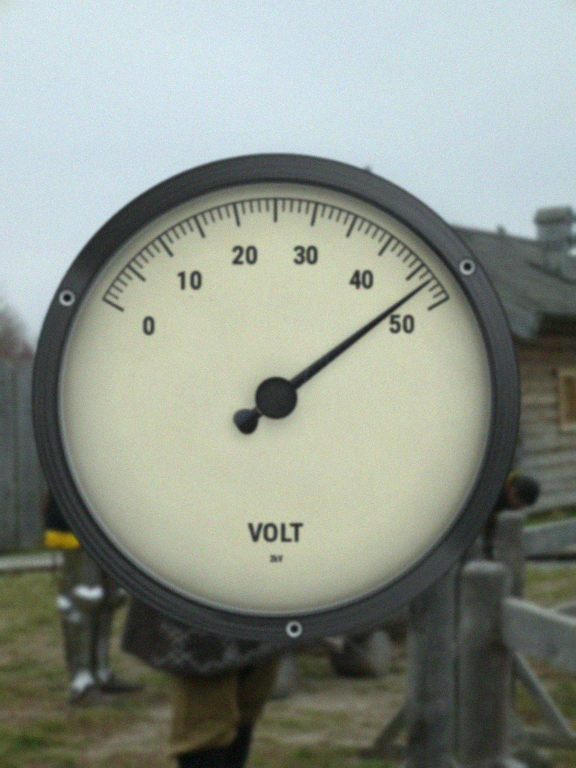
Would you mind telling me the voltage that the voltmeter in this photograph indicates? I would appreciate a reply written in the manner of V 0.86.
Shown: V 47
